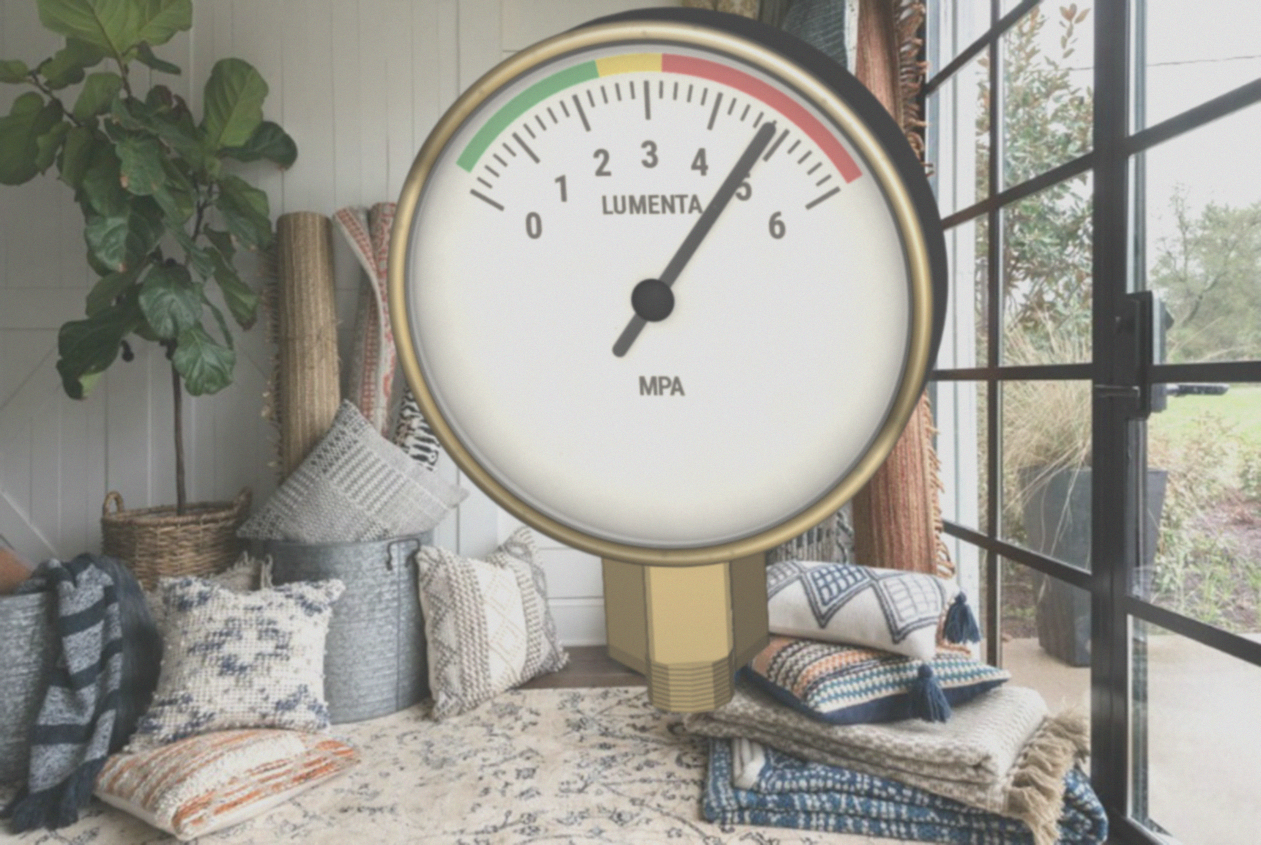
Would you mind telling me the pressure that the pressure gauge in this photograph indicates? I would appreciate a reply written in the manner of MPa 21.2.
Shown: MPa 4.8
